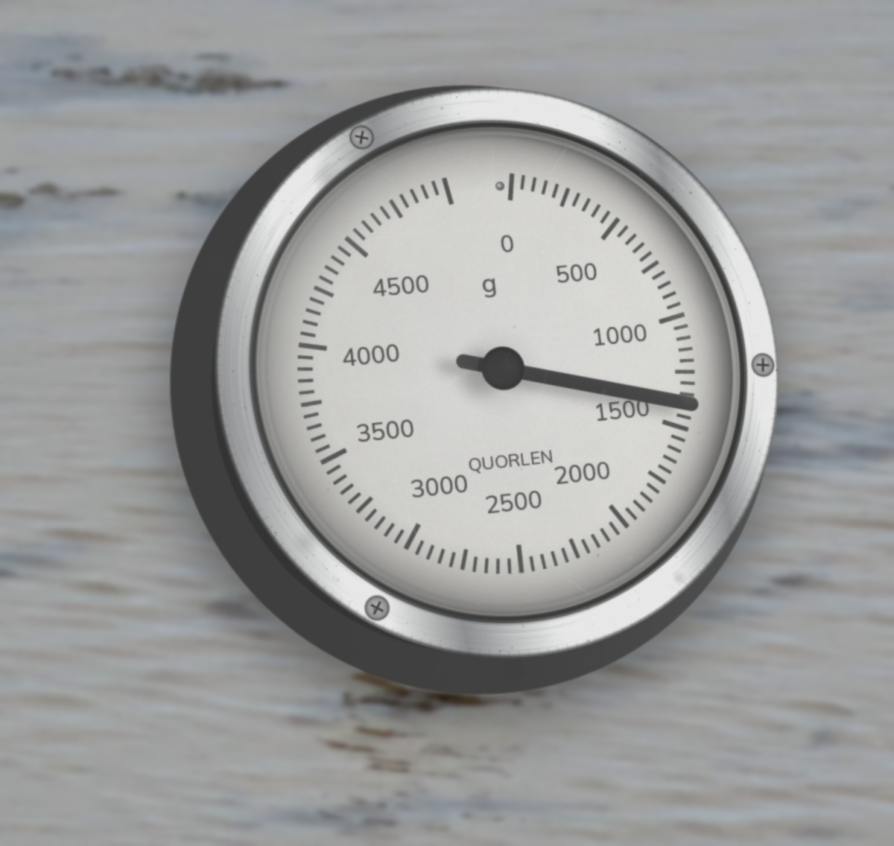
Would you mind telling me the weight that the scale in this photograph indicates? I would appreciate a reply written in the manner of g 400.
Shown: g 1400
